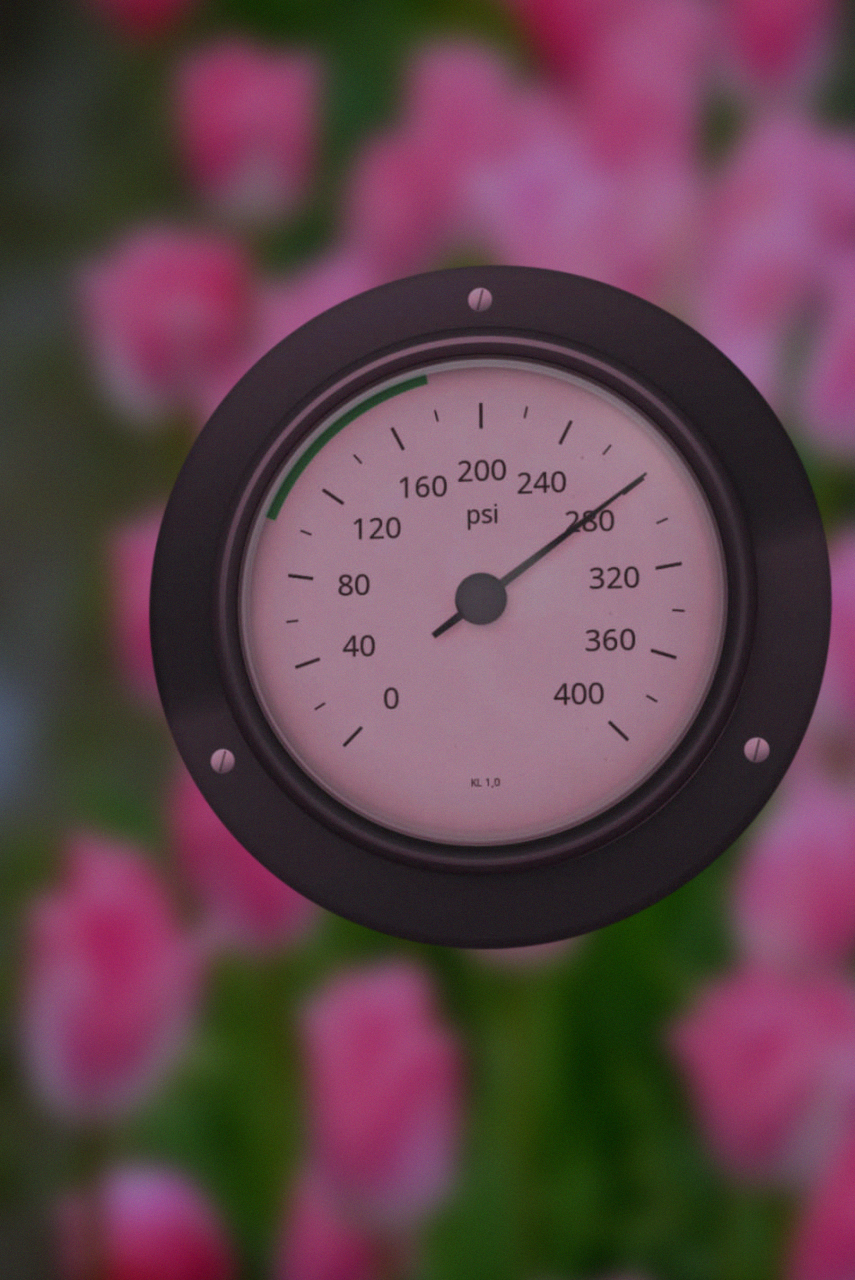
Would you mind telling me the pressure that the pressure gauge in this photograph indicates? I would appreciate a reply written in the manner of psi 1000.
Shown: psi 280
